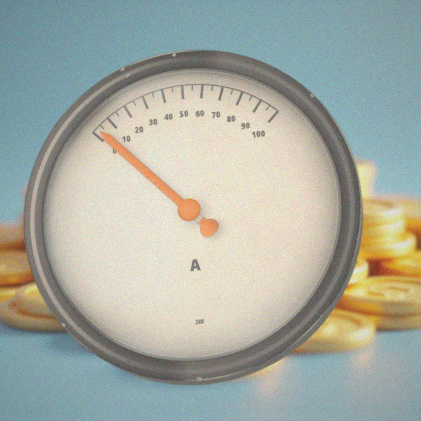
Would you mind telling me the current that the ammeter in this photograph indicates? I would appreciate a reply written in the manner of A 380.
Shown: A 2.5
